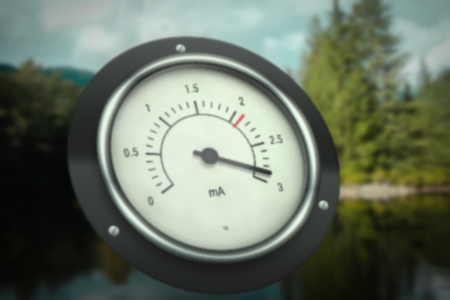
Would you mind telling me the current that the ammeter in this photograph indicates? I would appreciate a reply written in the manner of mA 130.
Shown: mA 2.9
